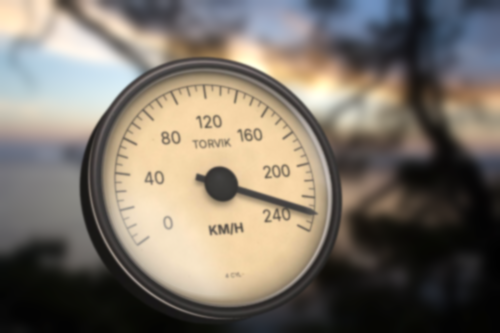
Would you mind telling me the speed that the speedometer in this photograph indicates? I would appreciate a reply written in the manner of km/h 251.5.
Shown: km/h 230
